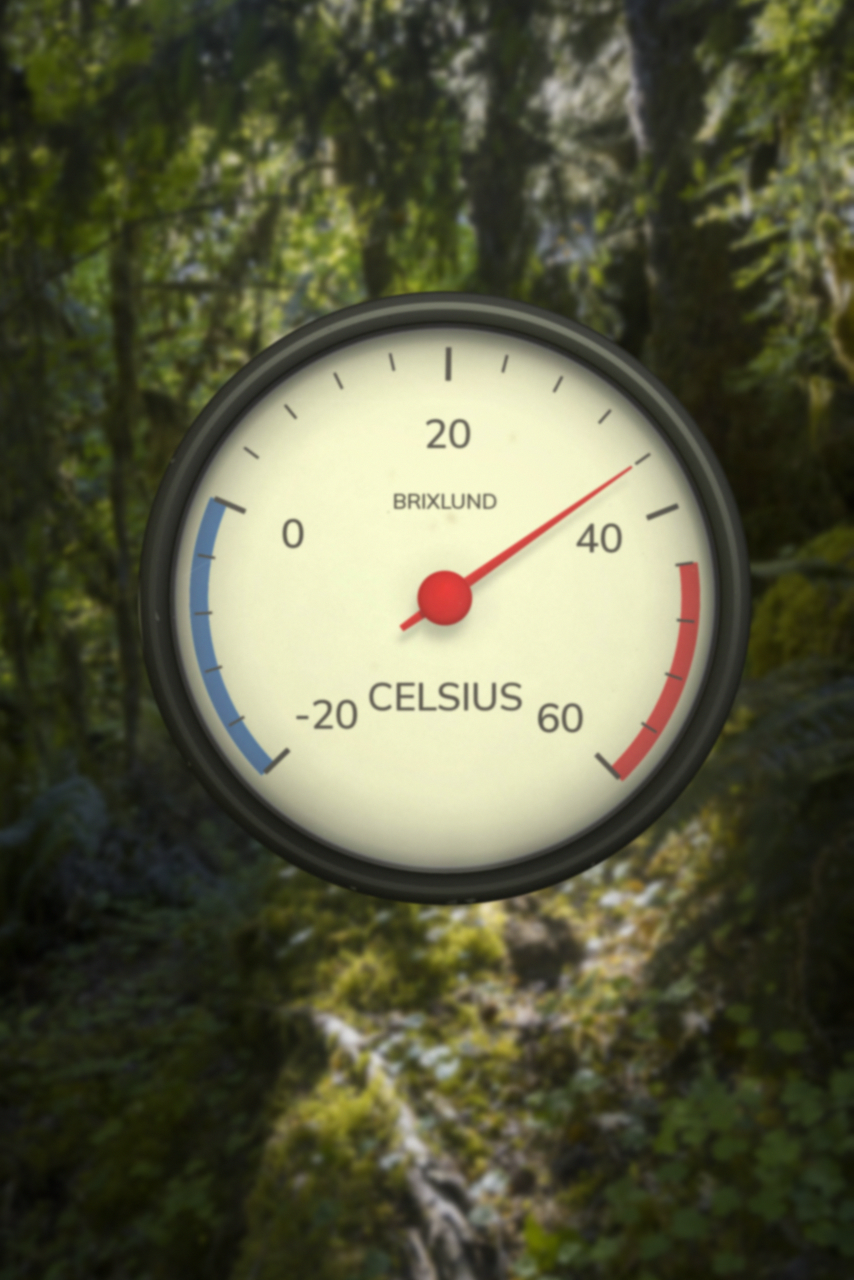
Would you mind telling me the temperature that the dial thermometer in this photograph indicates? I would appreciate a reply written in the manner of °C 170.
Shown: °C 36
